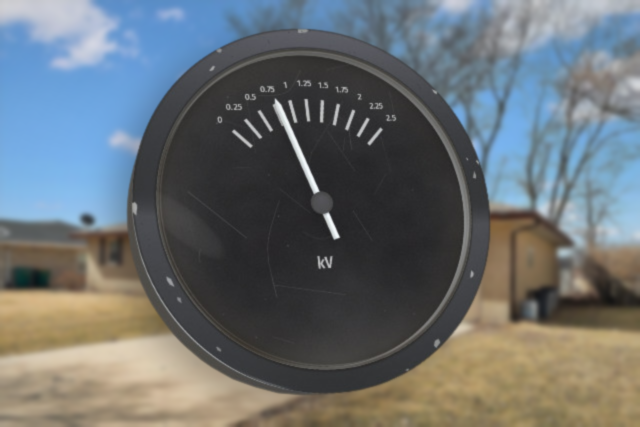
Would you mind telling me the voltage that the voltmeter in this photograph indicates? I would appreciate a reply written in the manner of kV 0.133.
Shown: kV 0.75
